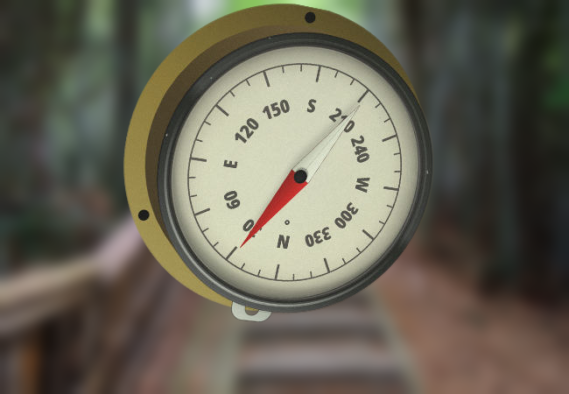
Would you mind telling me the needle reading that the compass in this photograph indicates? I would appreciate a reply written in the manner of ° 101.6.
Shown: ° 30
